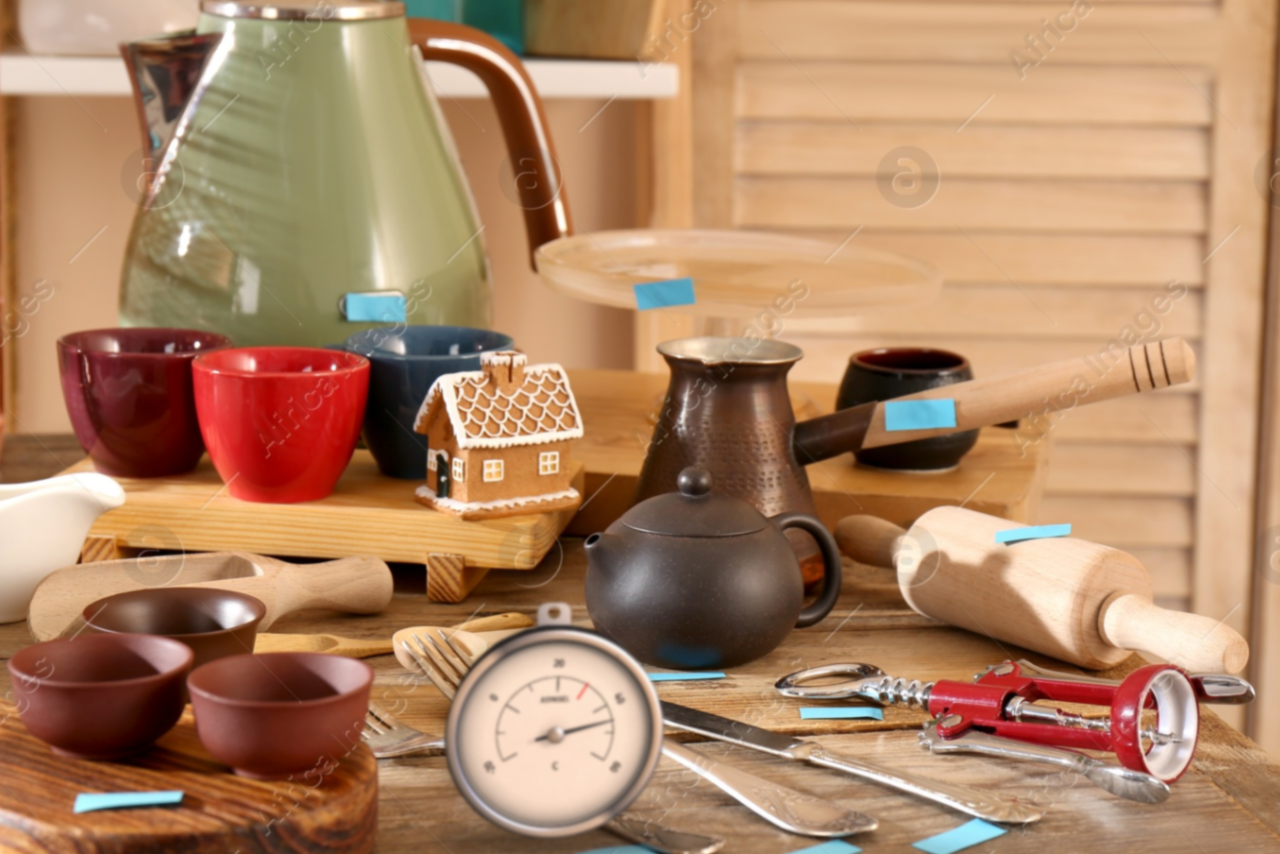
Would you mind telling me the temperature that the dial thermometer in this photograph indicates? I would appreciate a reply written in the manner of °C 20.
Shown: °C 45
